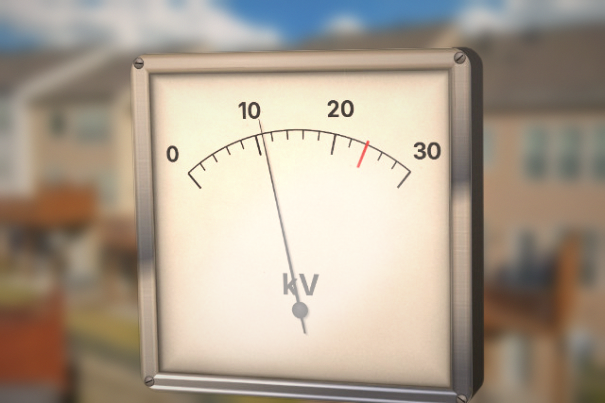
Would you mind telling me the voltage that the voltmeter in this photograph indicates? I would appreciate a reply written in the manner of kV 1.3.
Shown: kV 11
